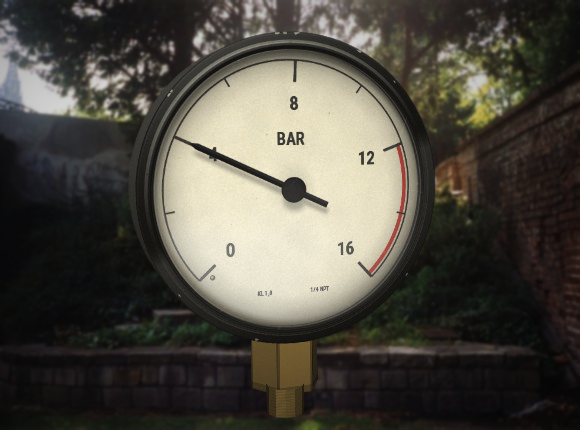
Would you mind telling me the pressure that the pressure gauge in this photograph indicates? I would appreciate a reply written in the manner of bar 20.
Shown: bar 4
